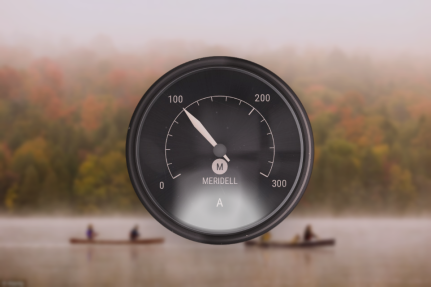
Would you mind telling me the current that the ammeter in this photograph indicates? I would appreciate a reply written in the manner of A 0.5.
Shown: A 100
